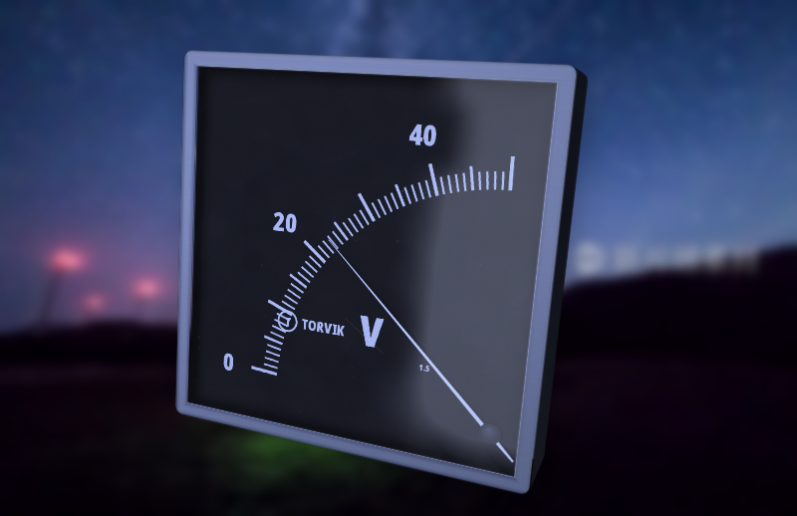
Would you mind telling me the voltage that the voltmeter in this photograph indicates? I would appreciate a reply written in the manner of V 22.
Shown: V 23
